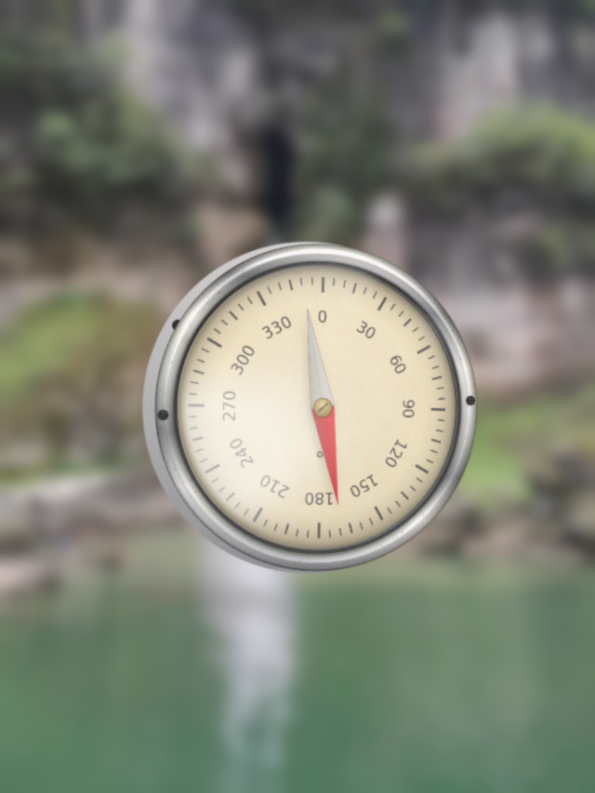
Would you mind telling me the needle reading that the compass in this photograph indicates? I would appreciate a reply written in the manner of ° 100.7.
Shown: ° 170
